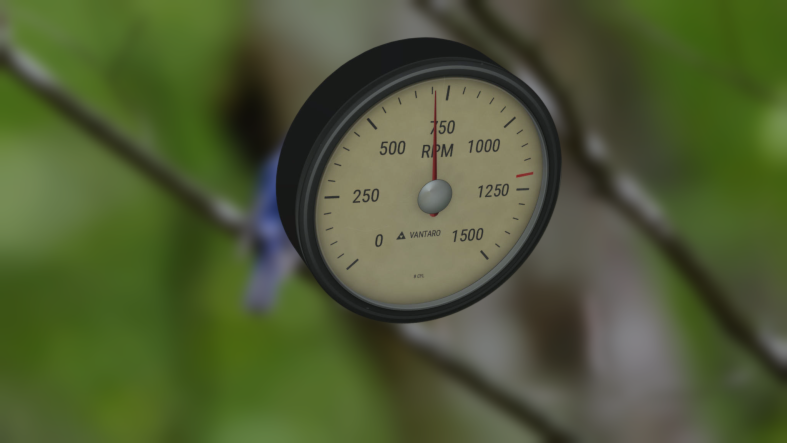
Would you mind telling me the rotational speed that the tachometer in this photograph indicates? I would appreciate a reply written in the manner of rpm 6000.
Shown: rpm 700
